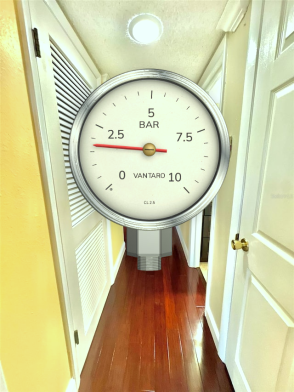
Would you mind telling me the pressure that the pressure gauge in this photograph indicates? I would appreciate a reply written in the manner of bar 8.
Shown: bar 1.75
